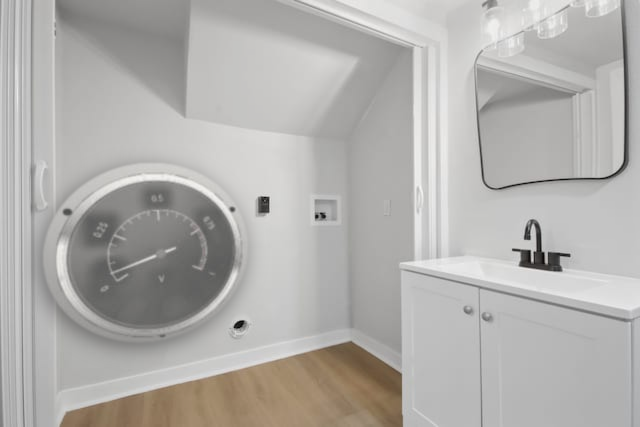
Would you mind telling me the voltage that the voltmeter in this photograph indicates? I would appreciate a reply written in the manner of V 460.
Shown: V 0.05
